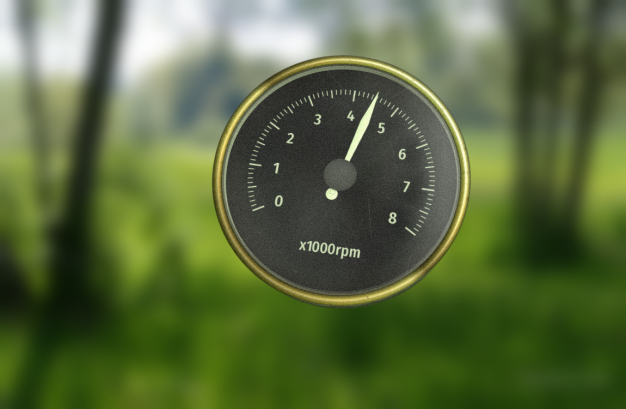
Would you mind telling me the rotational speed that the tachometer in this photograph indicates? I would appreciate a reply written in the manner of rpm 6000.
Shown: rpm 4500
